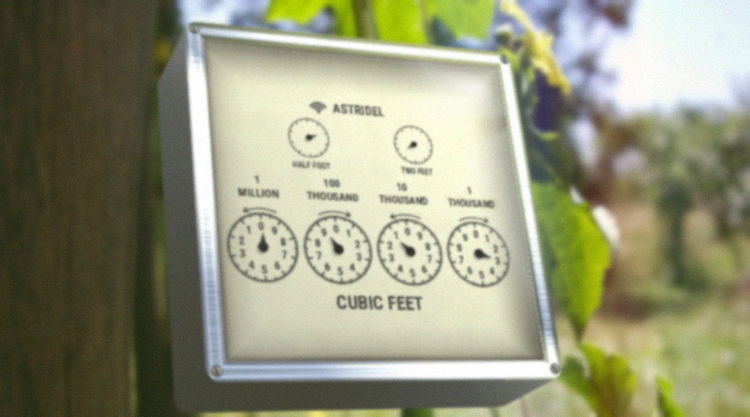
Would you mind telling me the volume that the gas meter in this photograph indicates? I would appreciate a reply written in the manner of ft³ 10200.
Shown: ft³ 991300
